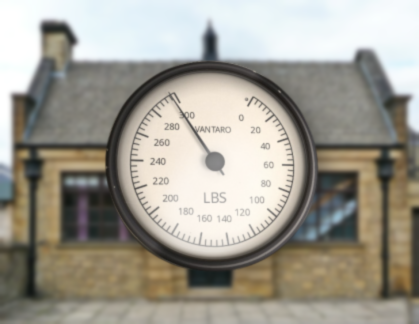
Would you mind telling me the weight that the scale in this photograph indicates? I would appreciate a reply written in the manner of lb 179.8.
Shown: lb 296
